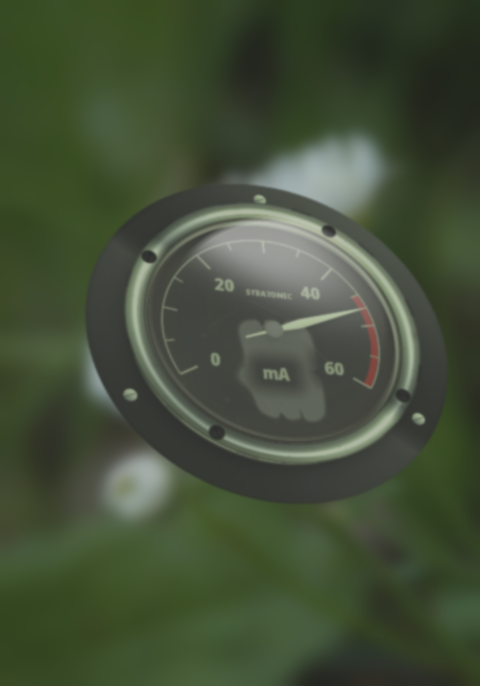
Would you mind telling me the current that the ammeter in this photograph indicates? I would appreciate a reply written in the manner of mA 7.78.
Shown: mA 47.5
